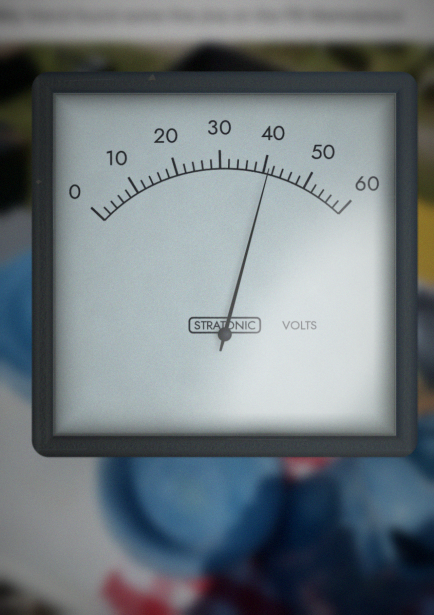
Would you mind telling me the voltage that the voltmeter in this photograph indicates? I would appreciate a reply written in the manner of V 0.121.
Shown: V 41
